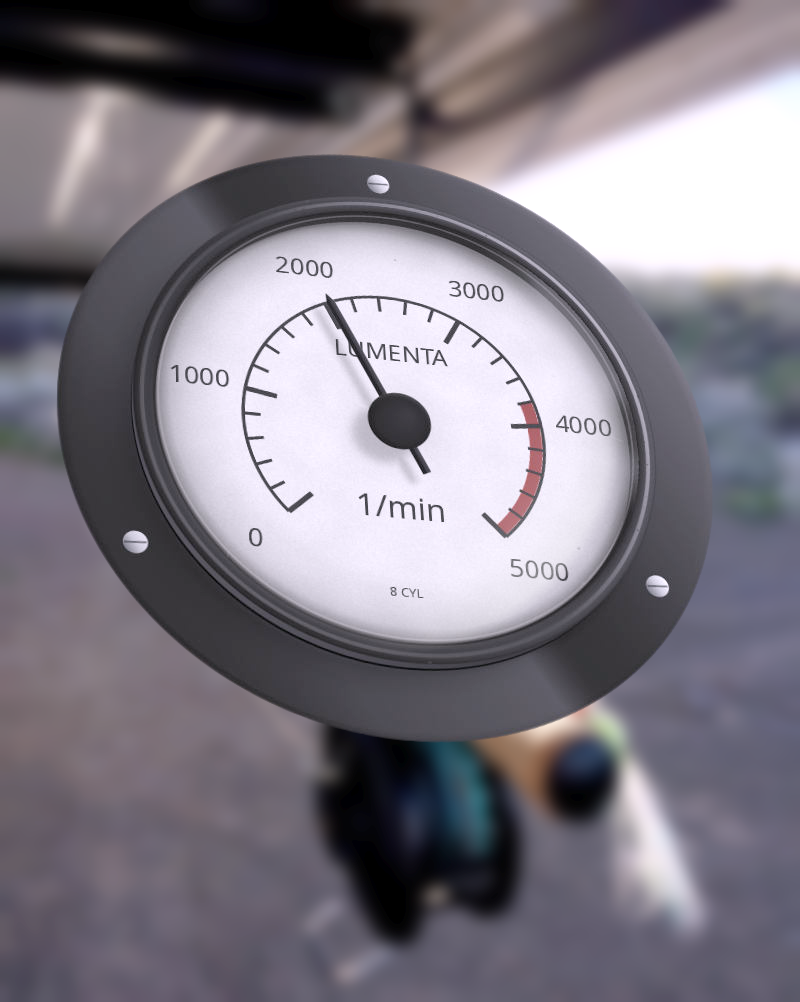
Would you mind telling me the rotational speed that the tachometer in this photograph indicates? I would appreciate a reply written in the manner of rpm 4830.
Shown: rpm 2000
